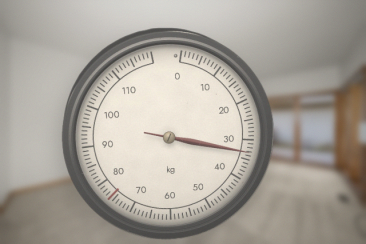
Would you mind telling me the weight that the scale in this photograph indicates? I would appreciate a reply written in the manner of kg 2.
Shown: kg 33
